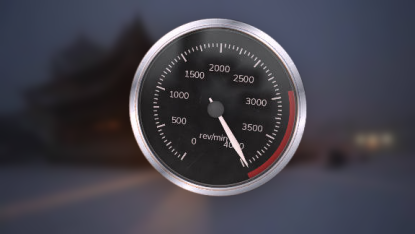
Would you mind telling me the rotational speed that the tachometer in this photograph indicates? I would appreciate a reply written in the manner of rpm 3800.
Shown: rpm 3950
